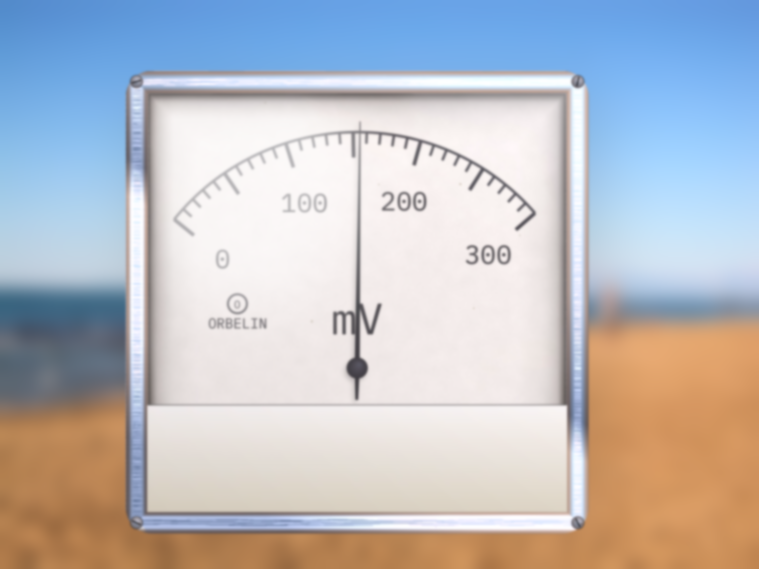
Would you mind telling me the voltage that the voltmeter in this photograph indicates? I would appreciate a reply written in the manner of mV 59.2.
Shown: mV 155
